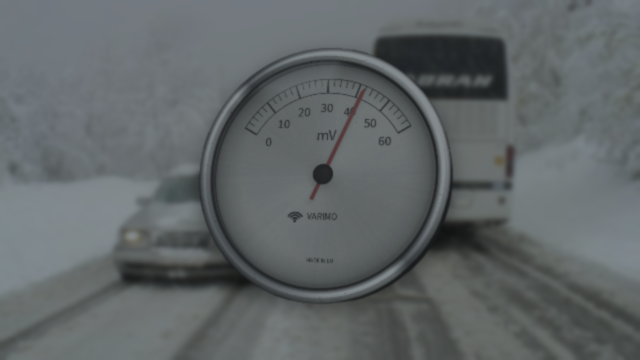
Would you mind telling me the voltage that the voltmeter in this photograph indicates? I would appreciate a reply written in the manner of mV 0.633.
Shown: mV 42
